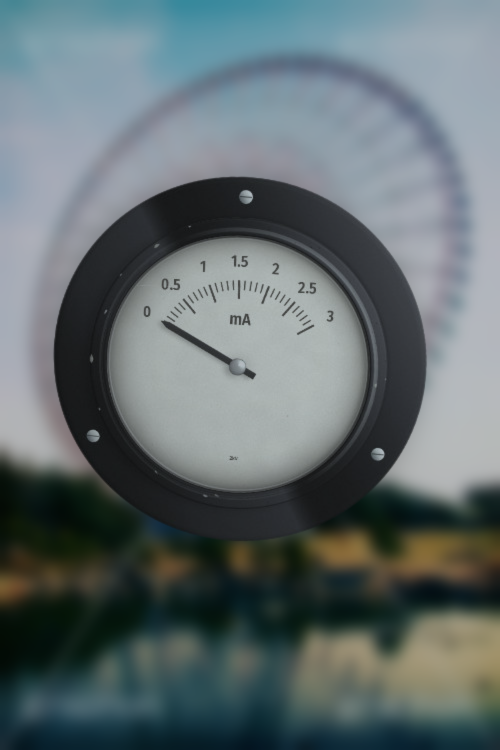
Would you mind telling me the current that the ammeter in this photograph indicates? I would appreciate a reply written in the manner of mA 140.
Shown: mA 0
